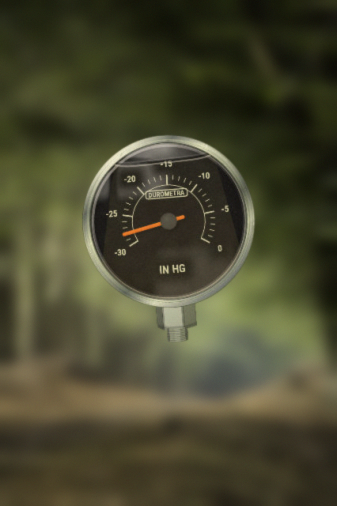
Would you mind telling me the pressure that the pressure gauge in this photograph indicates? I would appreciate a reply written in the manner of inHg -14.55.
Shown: inHg -28
